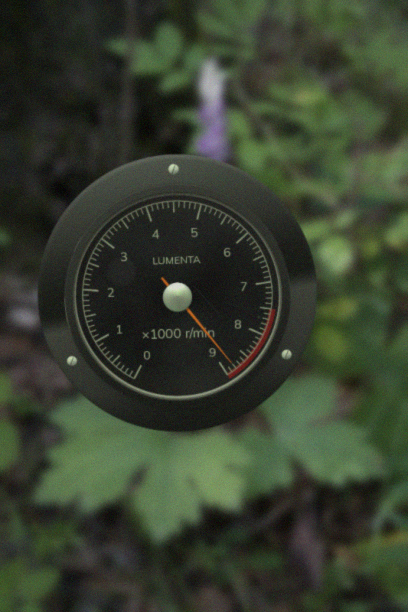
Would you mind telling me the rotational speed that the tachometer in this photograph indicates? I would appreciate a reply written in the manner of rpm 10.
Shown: rpm 8800
